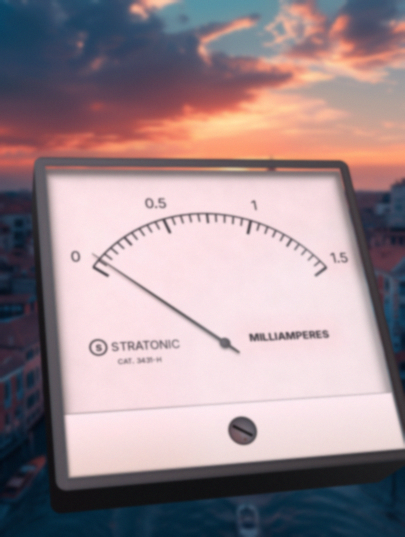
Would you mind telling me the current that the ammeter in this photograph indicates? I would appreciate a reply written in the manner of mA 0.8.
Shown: mA 0.05
